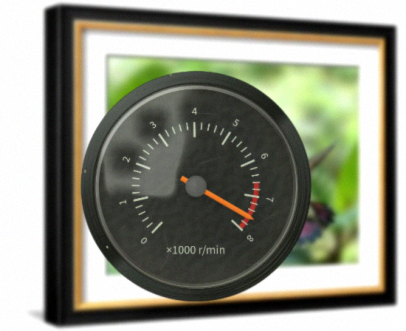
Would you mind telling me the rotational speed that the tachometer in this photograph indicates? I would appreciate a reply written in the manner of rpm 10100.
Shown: rpm 7600
